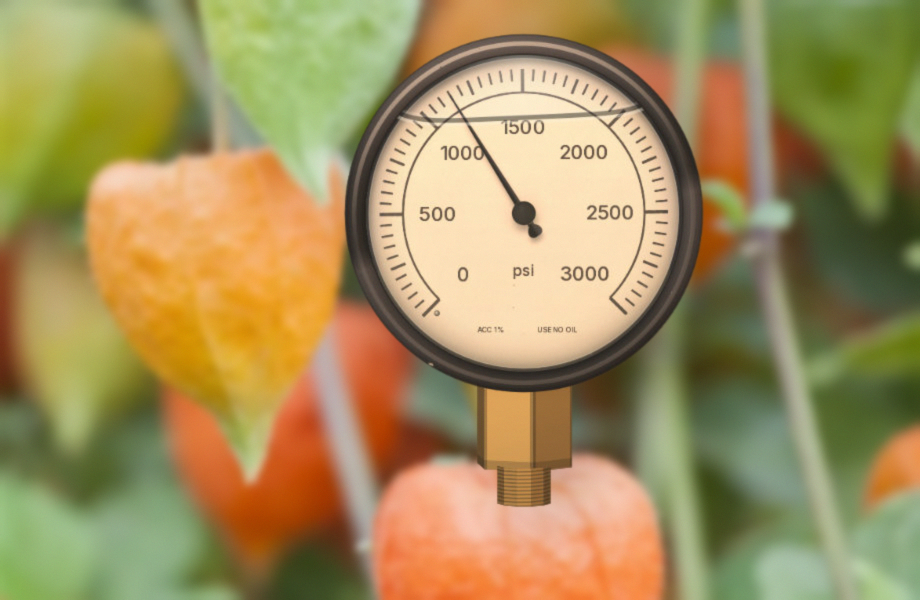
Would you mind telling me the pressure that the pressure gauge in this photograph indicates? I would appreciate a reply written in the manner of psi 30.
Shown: psi 1150
